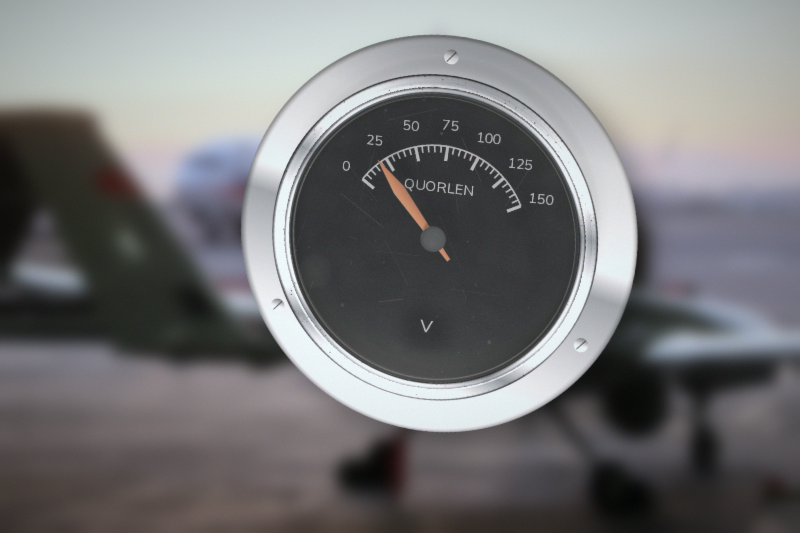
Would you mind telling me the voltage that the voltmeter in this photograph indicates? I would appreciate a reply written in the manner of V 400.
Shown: V 20
